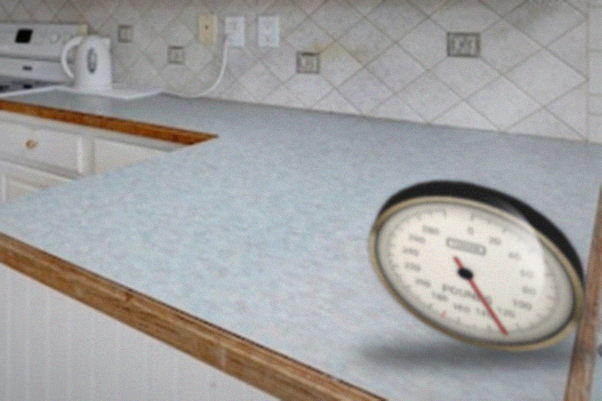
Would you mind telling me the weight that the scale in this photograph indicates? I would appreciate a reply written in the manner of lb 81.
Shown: lb 130
